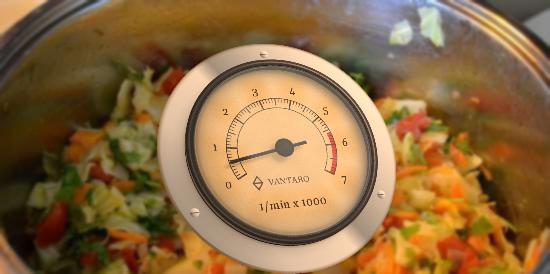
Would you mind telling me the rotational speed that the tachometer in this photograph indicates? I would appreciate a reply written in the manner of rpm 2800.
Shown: rpm 500
